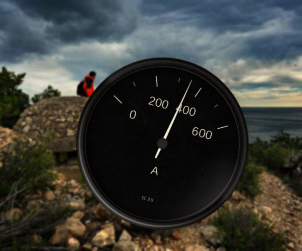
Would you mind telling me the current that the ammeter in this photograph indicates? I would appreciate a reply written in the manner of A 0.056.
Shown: A 350
